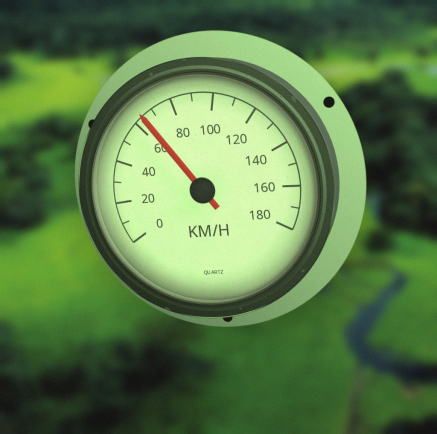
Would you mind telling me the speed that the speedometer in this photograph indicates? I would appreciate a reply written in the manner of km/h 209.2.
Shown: km/h 65
